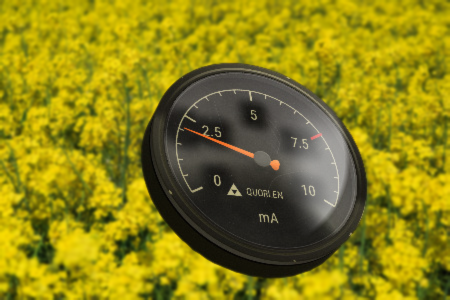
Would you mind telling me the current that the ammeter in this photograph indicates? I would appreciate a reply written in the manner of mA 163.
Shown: mA 2
